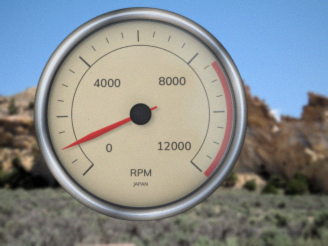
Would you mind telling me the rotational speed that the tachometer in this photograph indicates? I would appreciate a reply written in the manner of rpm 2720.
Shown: rpm 1000
